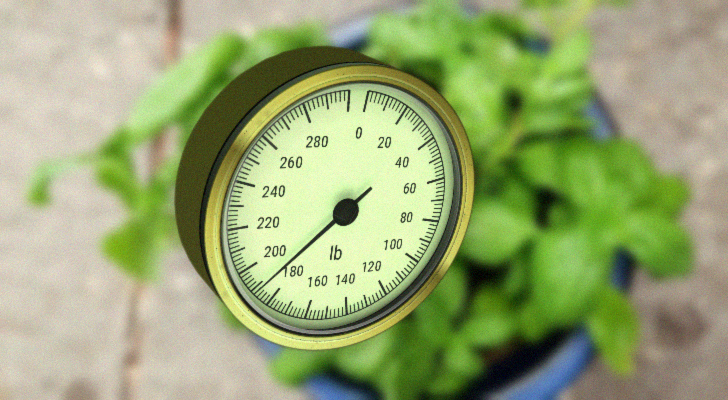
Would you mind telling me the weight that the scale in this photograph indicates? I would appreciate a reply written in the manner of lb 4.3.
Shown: lb 190
